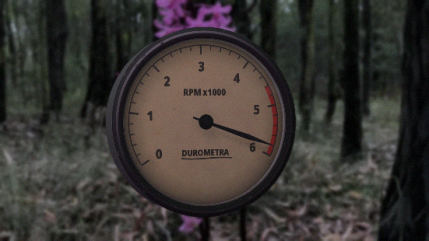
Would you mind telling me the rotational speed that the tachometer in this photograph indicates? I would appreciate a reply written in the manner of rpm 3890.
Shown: rpm 5800
